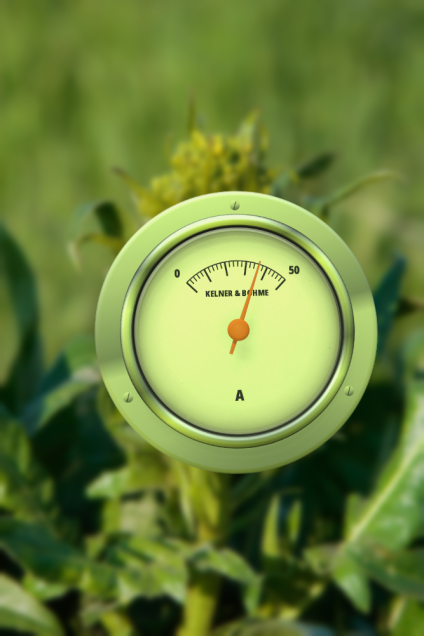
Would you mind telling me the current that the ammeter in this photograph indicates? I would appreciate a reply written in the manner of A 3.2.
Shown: A 36
